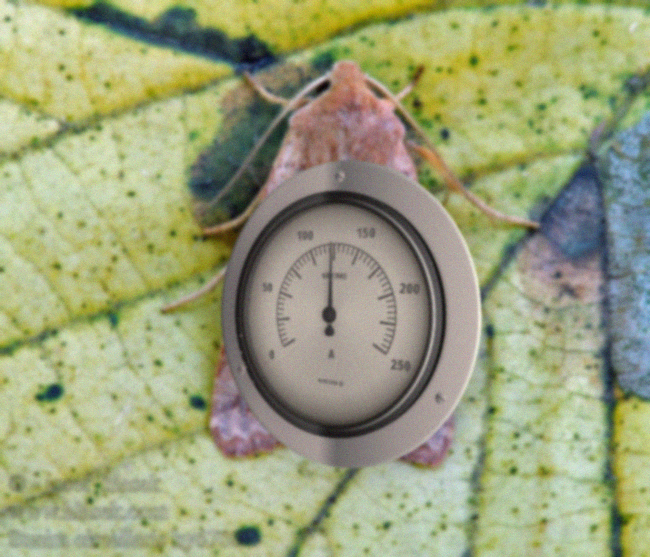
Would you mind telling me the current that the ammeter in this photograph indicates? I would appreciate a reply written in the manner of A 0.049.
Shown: A 125
